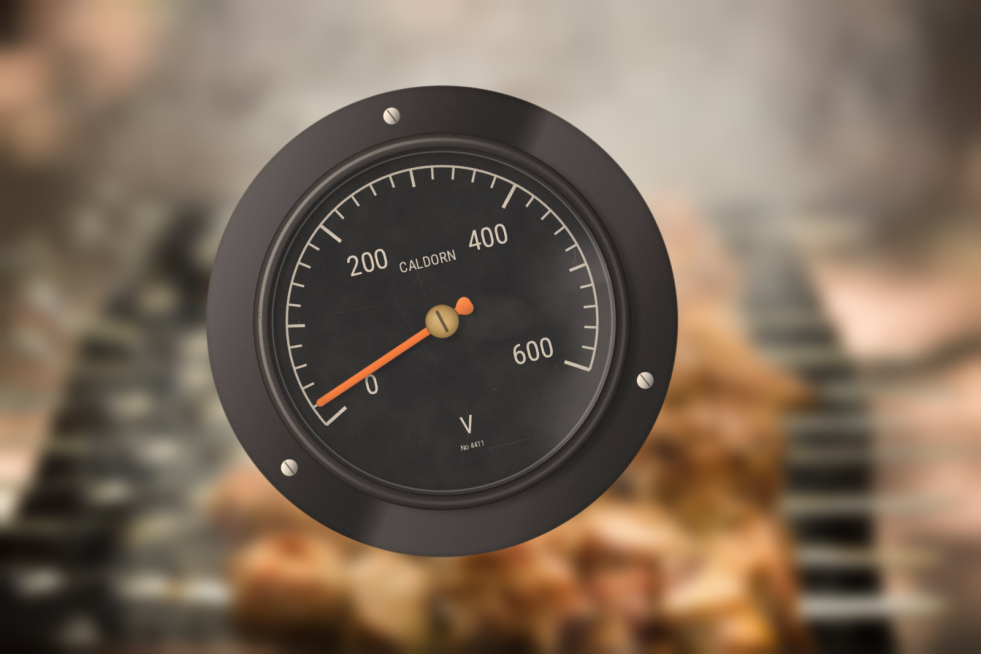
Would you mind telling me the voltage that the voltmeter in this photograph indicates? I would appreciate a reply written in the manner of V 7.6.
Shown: V 20
